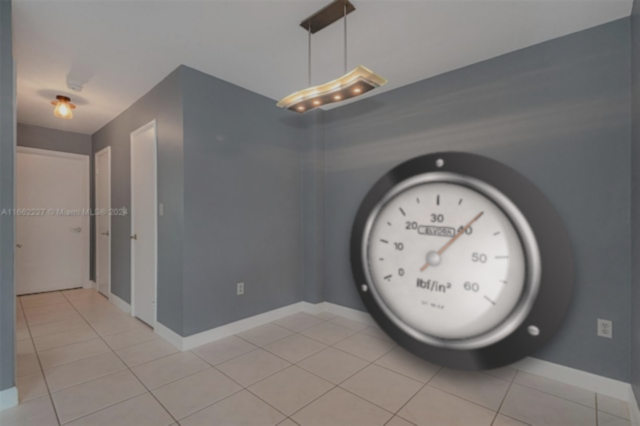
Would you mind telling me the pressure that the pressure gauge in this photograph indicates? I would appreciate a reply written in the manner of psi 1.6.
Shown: psi 40
